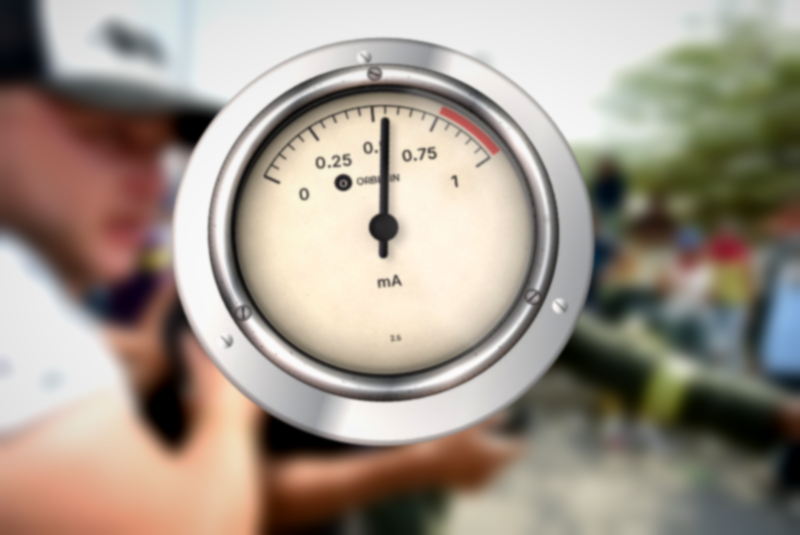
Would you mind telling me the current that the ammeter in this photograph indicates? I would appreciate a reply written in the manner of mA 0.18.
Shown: mA 0.55
